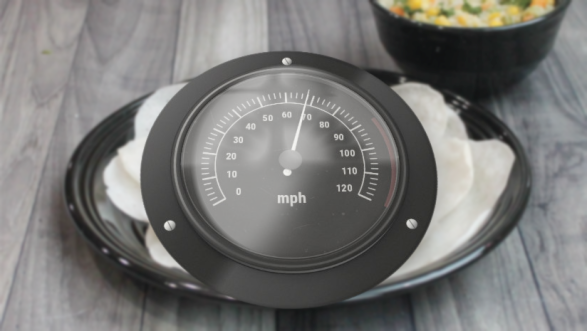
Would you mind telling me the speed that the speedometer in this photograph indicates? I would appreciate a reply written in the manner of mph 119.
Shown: mph 68
